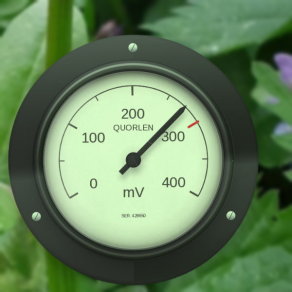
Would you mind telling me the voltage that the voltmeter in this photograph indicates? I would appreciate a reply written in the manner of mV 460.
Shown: mV 275
